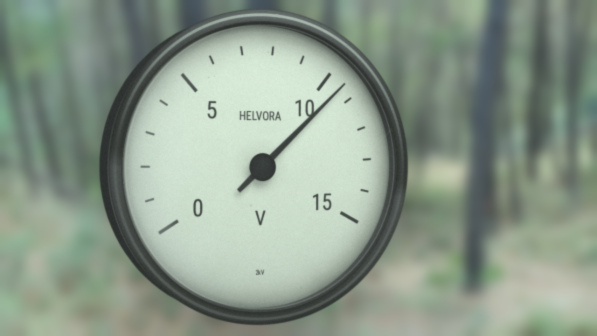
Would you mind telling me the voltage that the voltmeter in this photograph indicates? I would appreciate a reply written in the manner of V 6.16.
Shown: V 10.5
